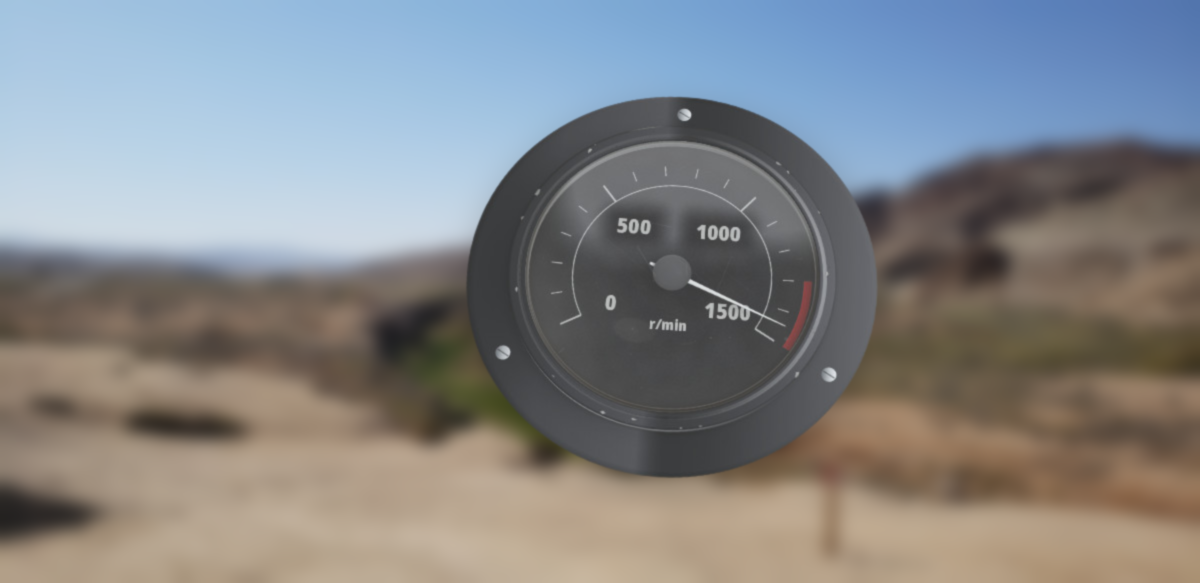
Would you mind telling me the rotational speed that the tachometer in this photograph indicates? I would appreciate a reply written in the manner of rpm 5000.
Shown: rpm 1450
